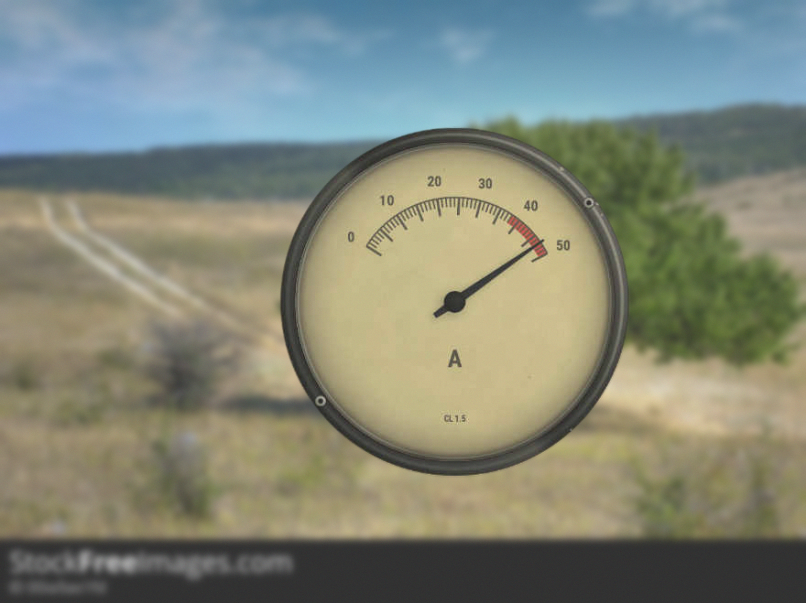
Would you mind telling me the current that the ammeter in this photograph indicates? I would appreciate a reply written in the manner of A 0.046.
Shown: A 47
